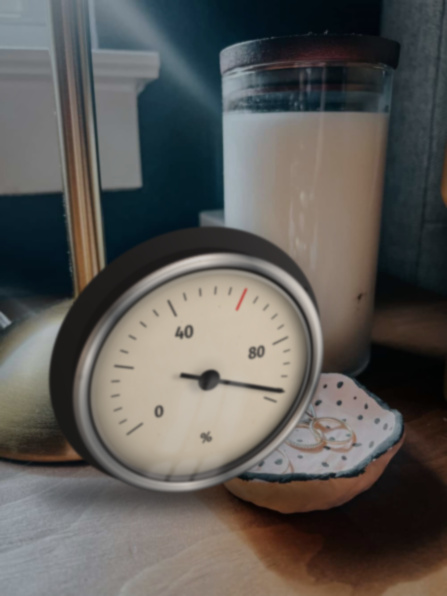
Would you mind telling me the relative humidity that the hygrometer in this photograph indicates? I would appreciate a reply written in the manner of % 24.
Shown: % 96
